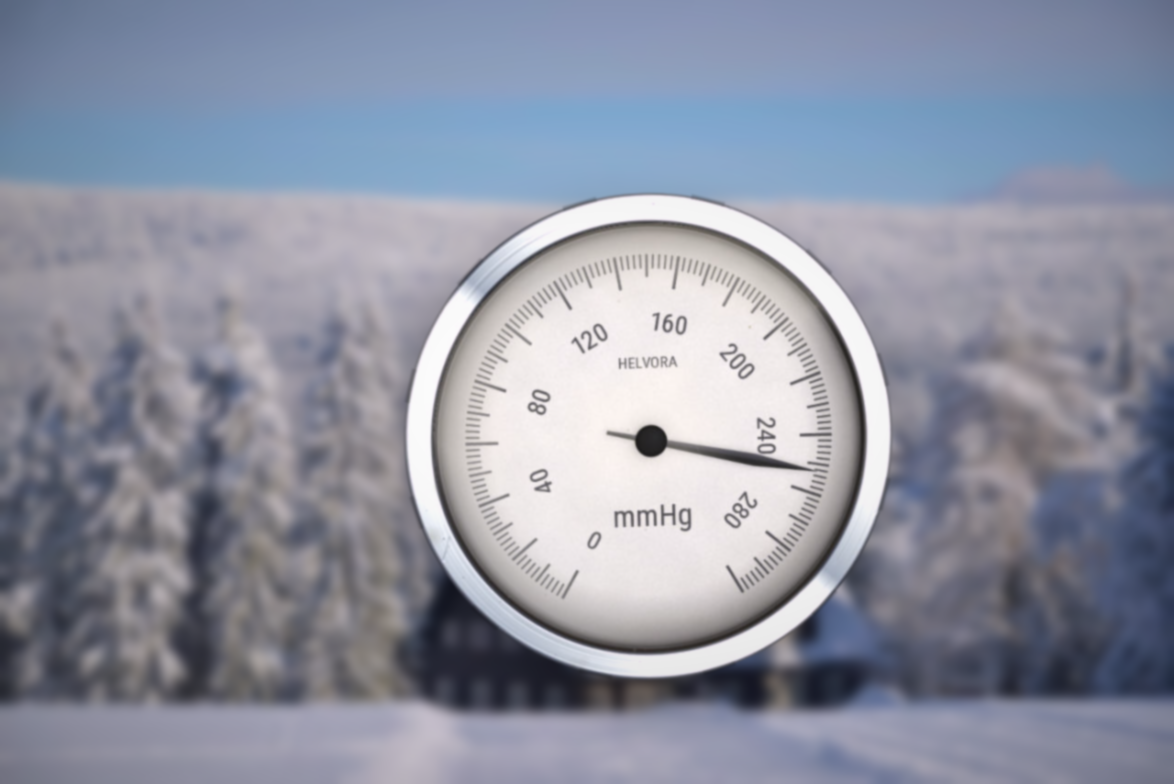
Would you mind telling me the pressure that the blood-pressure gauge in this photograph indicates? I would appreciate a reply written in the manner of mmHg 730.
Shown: mmHg 252
